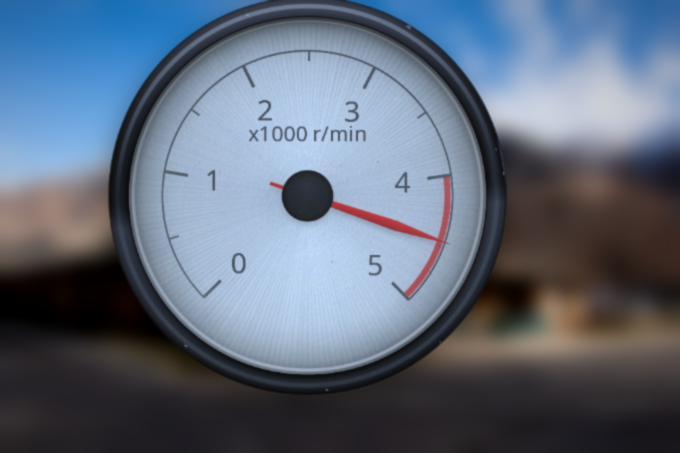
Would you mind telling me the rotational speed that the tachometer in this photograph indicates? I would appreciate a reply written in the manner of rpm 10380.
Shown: rpm 4500
